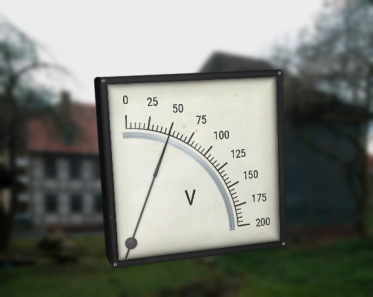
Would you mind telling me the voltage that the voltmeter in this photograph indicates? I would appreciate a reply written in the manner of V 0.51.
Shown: V 50
